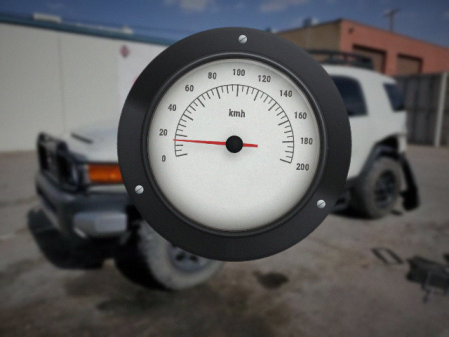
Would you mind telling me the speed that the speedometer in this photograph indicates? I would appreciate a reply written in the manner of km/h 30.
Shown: km/h 15
